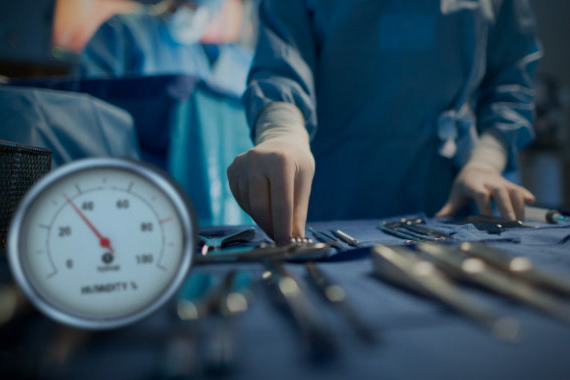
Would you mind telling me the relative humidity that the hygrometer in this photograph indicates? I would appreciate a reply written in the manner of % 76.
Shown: % 35
